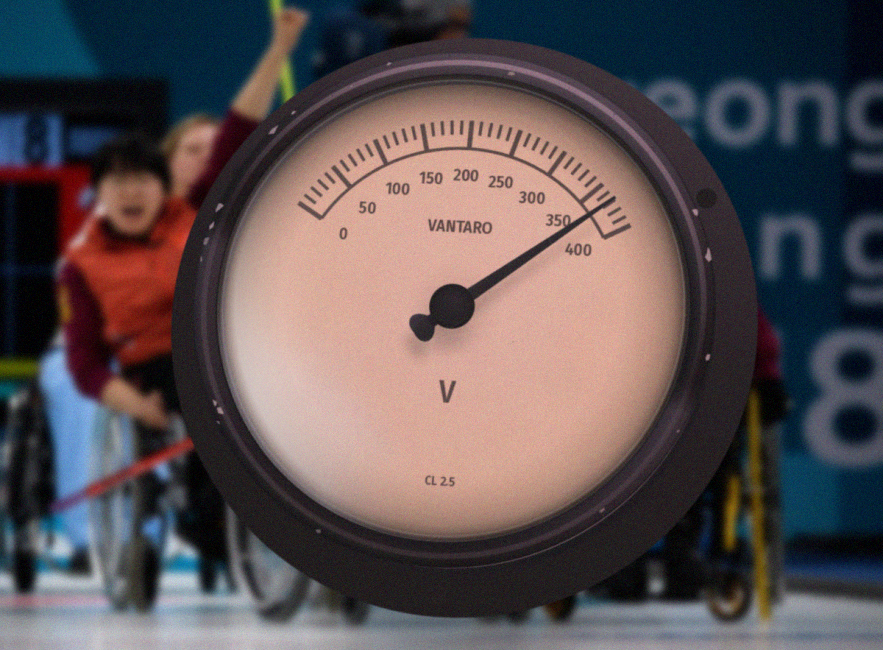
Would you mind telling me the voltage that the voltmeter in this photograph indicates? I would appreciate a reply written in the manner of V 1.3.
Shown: V 370
